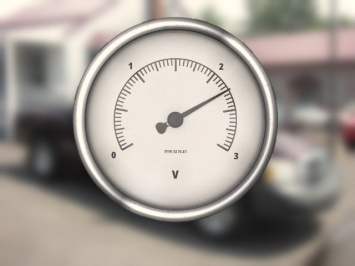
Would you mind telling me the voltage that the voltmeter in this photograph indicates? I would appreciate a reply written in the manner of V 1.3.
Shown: V 2.25
